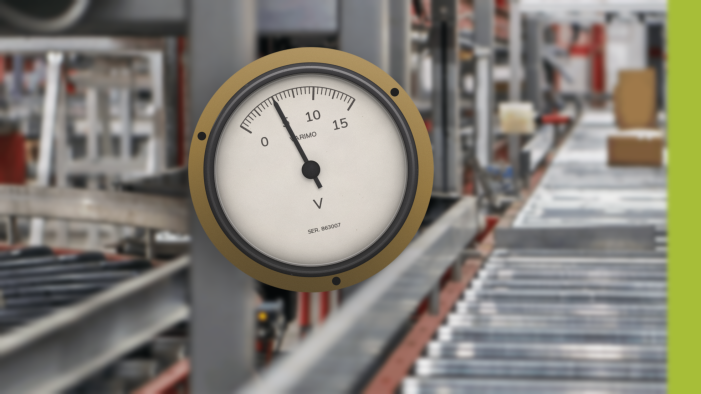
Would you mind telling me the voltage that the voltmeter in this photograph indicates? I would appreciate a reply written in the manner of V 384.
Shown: V 5
